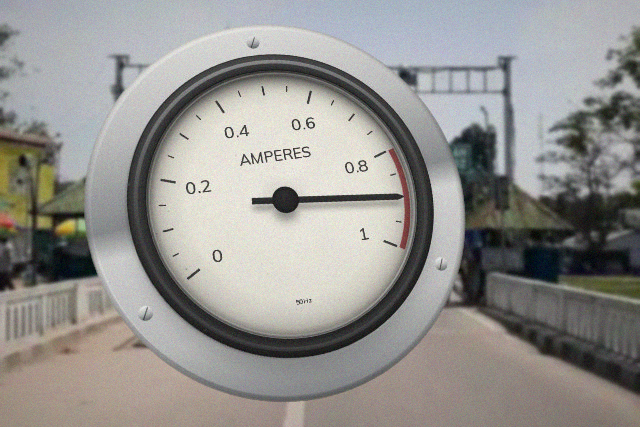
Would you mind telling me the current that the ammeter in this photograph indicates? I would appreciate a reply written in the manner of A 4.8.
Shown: A 0.9
